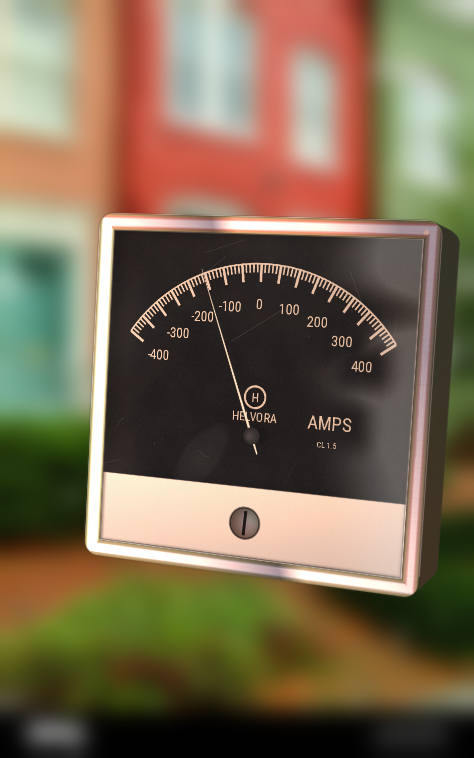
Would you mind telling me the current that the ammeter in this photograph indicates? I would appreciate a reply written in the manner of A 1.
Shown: A -150
